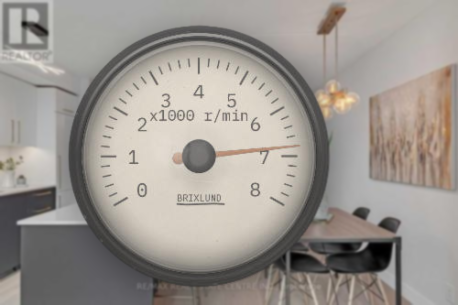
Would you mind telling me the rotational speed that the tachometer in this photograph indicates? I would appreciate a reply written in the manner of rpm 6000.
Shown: rpm 6800
